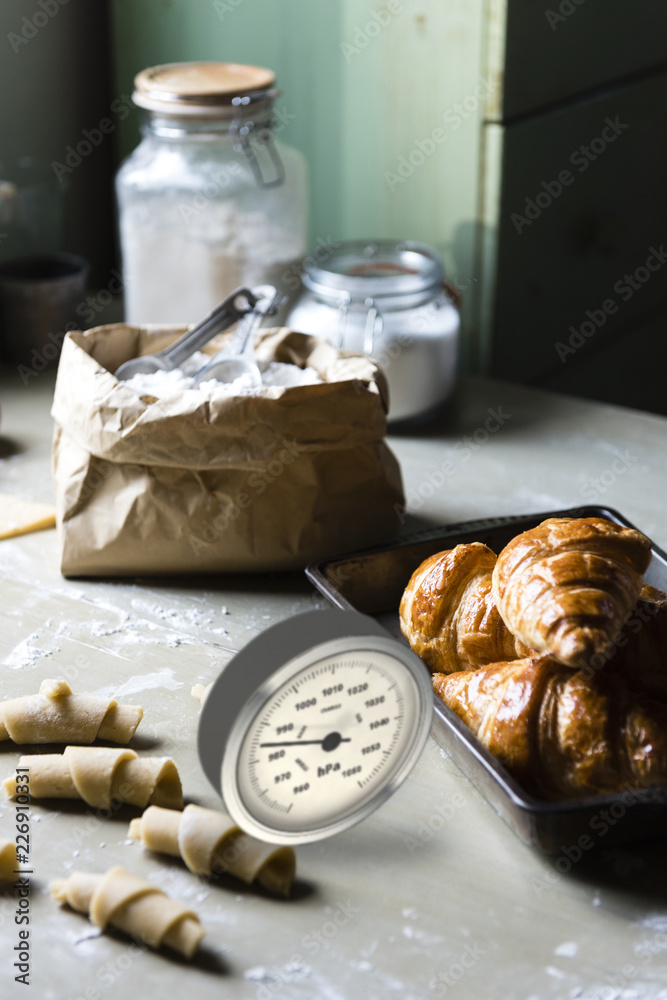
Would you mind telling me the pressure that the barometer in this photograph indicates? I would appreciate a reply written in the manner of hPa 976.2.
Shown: hPa 985
